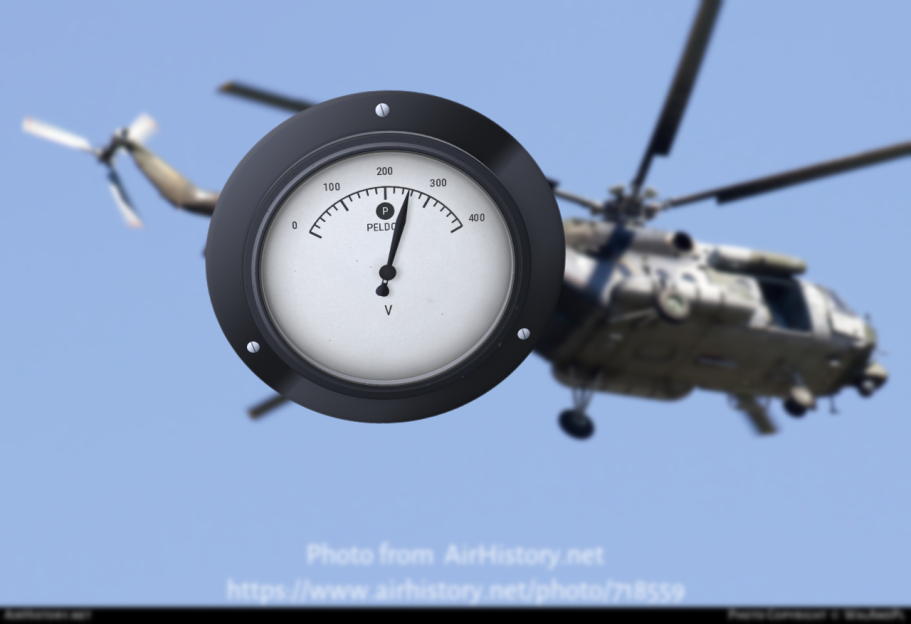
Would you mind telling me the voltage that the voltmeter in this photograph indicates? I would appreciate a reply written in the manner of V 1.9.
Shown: V 250
